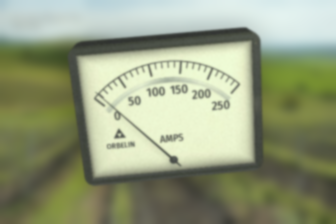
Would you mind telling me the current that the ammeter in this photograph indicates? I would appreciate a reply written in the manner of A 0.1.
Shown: A 10
